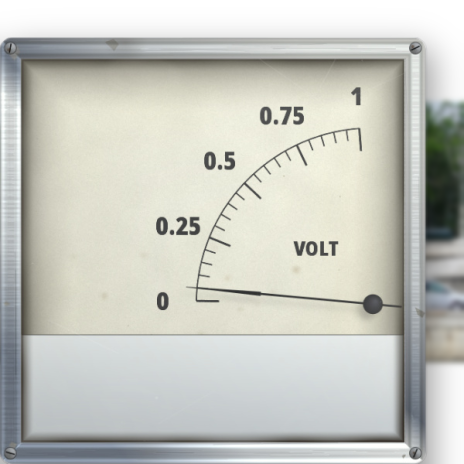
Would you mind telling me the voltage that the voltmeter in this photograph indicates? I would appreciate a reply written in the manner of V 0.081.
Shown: V 0.05
